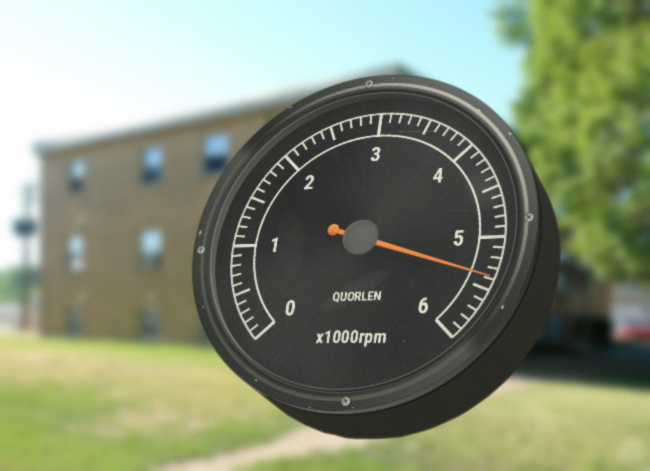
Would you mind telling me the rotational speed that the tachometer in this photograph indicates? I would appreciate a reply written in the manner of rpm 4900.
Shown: rpm 5400
